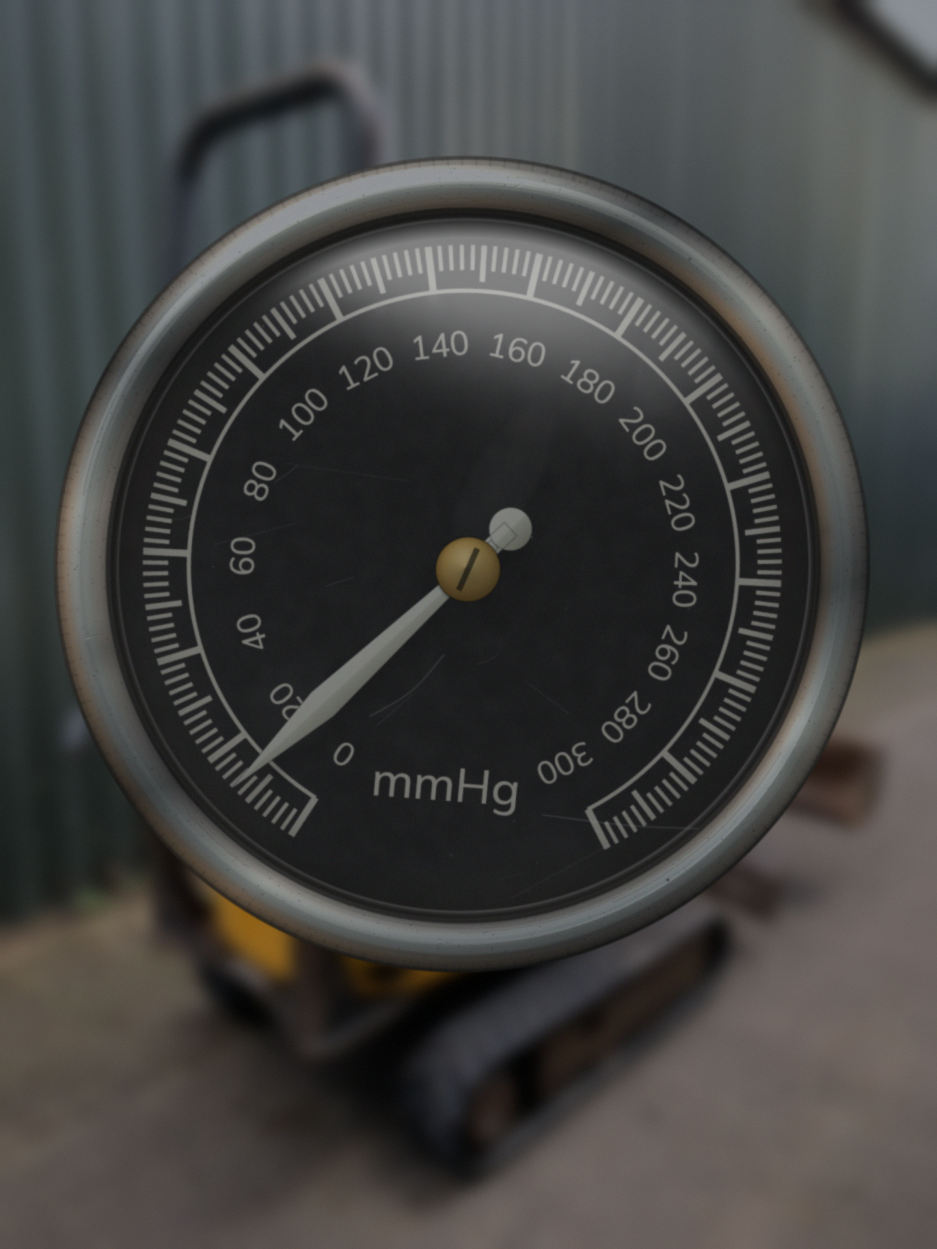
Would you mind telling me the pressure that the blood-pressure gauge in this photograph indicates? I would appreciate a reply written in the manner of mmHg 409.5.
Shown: mmHg 14
